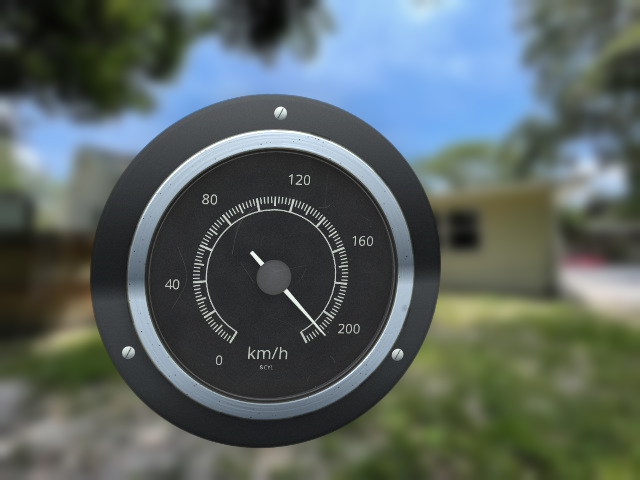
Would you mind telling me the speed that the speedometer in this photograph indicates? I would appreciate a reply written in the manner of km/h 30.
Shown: km/h 210
